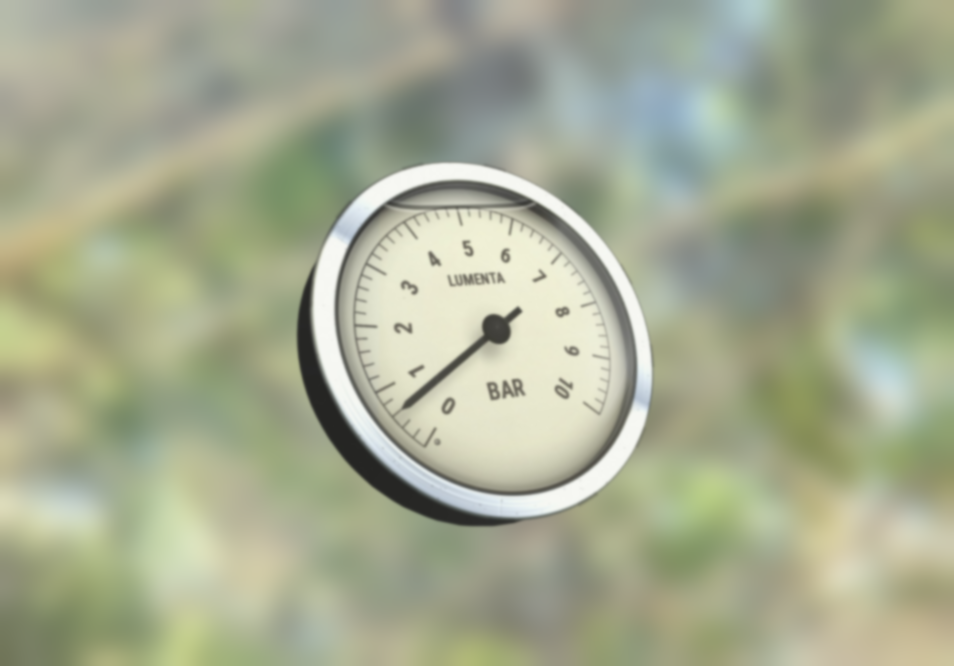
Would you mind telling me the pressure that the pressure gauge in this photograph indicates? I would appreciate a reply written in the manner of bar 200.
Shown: bar 0.6
